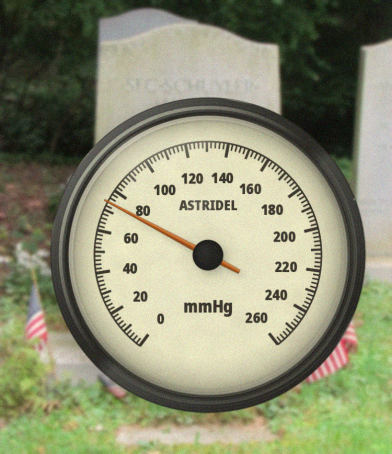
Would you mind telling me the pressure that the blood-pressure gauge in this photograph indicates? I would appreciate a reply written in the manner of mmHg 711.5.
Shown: mmHg 74
